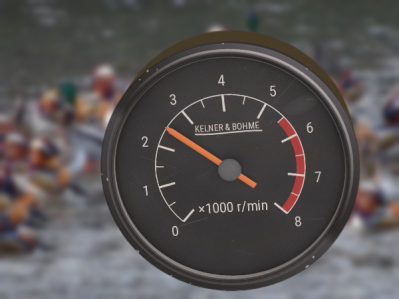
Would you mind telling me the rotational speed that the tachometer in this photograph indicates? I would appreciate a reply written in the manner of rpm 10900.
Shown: rpm 2500
